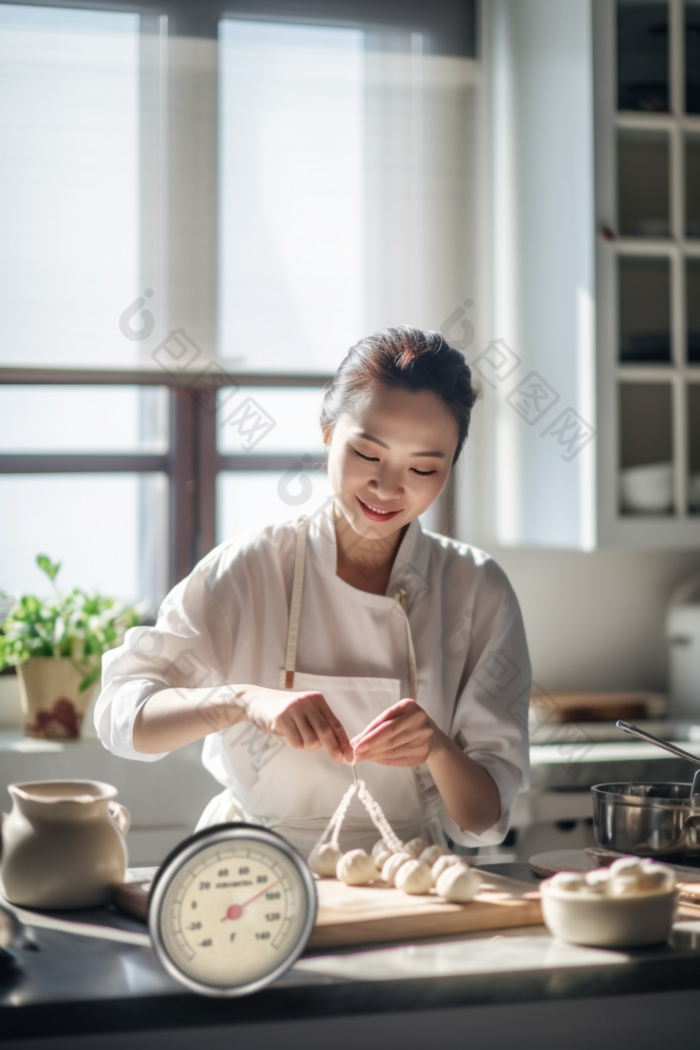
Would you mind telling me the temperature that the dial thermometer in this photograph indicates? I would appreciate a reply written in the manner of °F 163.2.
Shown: °F 90
